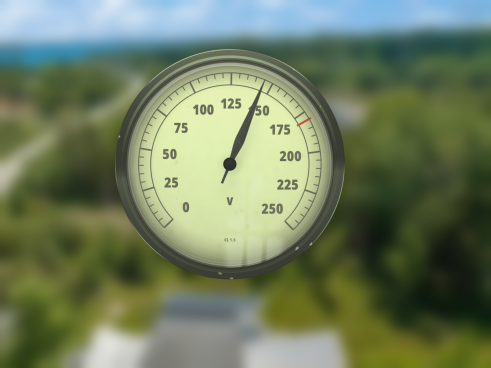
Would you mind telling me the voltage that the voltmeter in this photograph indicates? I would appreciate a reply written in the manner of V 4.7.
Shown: V 145
